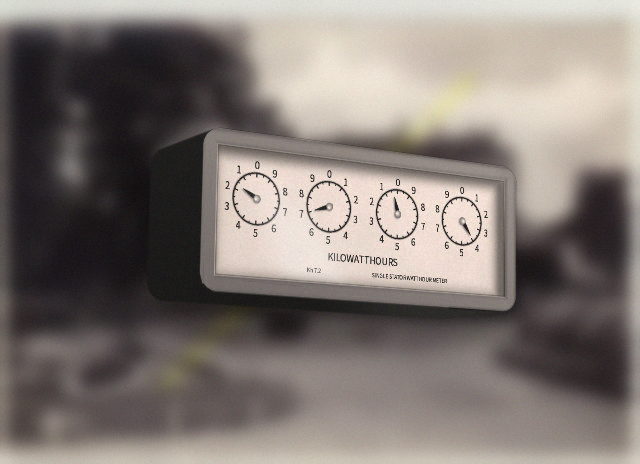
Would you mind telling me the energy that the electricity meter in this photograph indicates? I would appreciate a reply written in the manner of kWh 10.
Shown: kWh 1704
